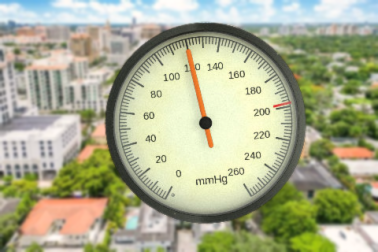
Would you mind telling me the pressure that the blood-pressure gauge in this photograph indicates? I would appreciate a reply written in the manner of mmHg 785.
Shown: mmHg 120
